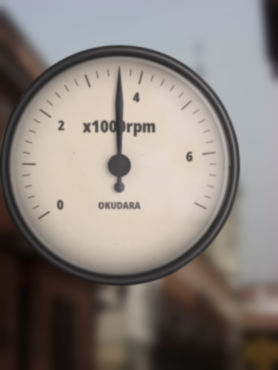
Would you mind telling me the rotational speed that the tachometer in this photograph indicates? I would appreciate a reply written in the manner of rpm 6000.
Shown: rpm 3600
